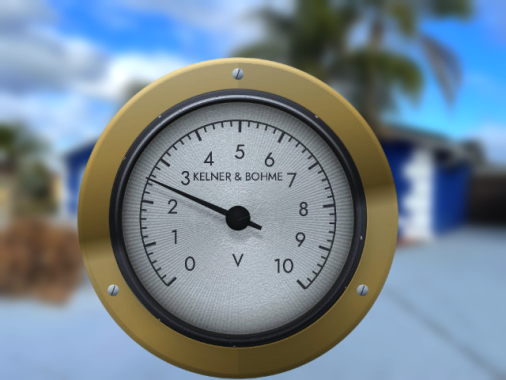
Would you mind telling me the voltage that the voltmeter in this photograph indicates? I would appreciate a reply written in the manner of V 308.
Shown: V 2.5
